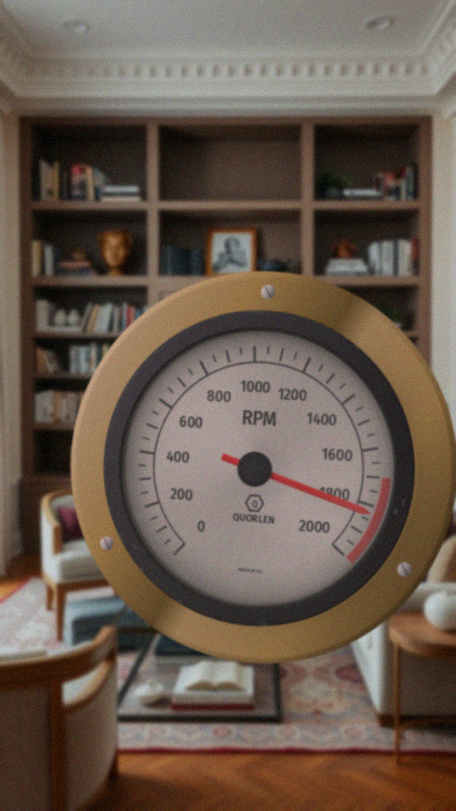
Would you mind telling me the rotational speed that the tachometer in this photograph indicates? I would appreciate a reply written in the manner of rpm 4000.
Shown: rpm 1825
